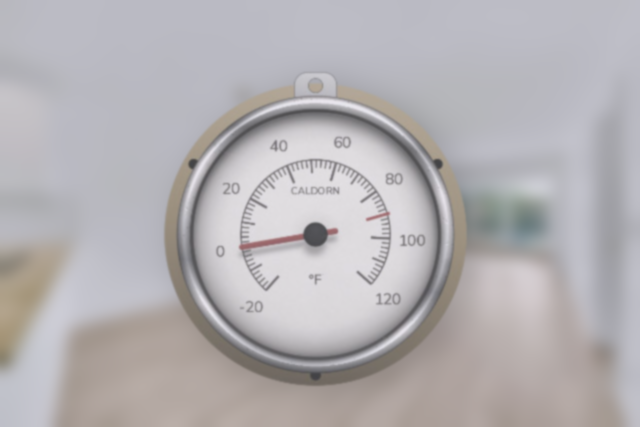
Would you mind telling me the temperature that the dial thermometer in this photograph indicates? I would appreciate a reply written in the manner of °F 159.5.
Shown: °F 0
